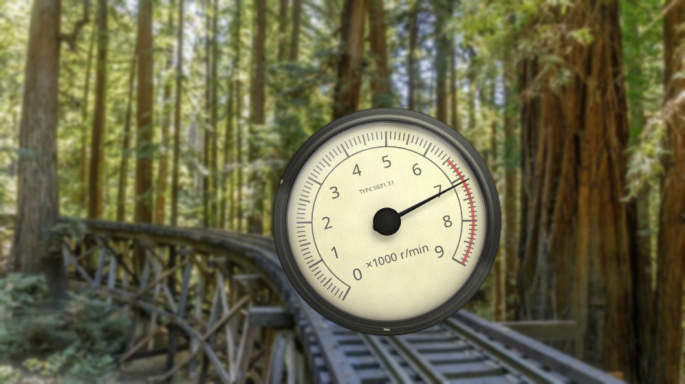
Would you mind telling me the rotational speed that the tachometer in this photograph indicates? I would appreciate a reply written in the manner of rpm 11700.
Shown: rpm 7100
